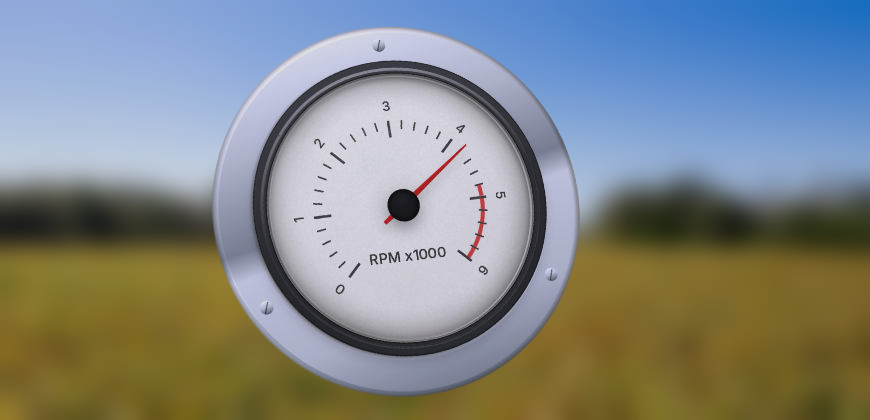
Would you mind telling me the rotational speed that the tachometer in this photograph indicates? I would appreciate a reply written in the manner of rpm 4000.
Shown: rpm 4200
